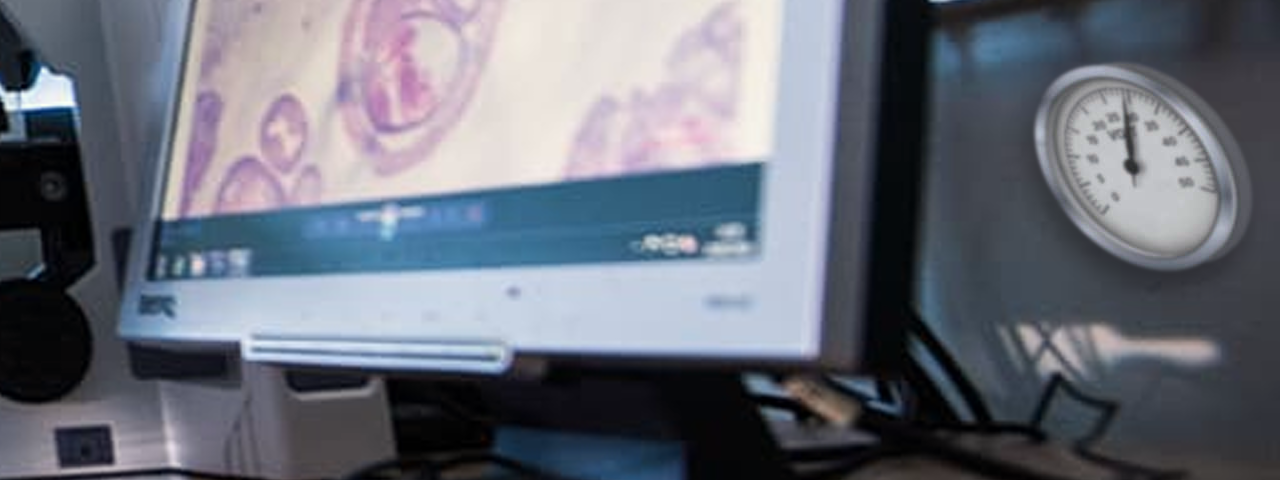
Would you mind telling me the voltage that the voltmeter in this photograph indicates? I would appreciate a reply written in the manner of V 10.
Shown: V 30
